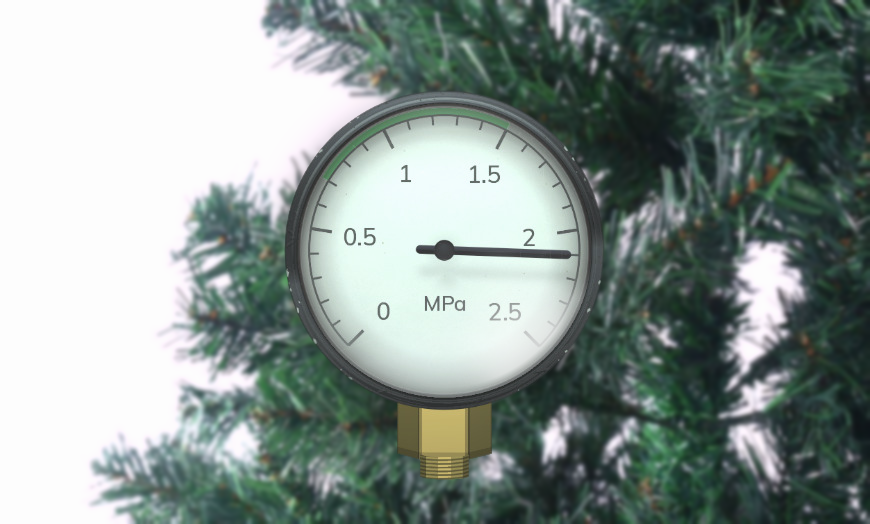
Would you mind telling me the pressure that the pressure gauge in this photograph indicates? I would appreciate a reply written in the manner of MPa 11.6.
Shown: MPa 2.1
